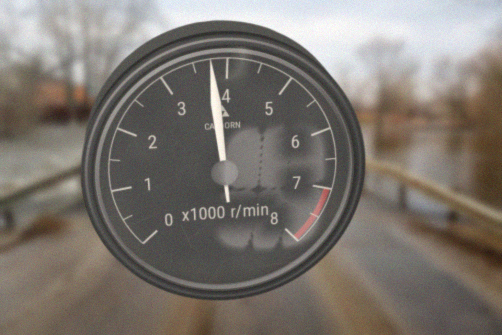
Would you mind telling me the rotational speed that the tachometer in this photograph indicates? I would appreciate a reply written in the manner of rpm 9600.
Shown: rpm 3750
